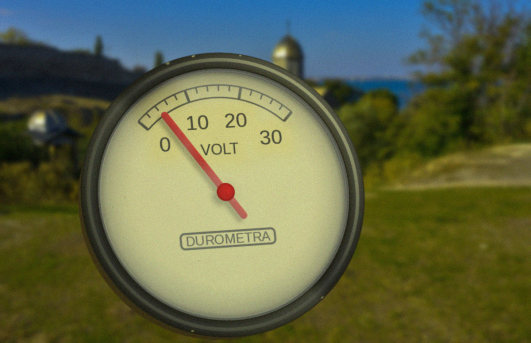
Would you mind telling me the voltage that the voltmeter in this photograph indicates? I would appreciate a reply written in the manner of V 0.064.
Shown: V 4
